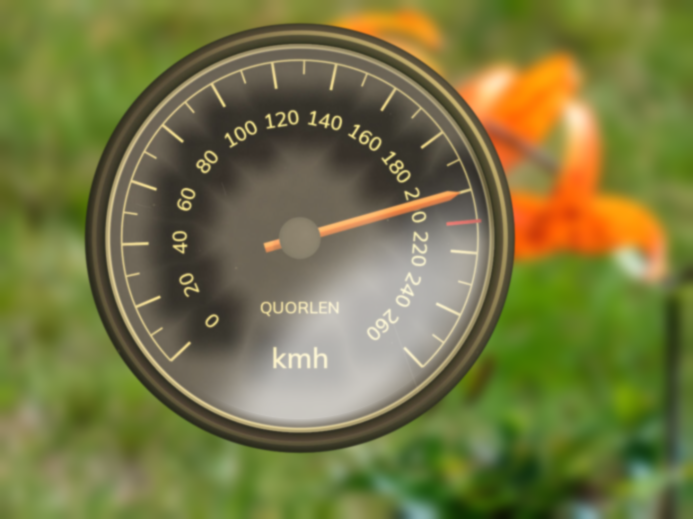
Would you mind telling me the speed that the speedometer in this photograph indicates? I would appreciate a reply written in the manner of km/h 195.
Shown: km/h 200
